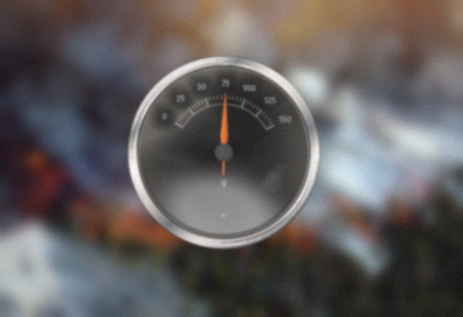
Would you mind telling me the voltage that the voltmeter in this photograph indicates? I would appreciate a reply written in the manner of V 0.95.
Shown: V 75
